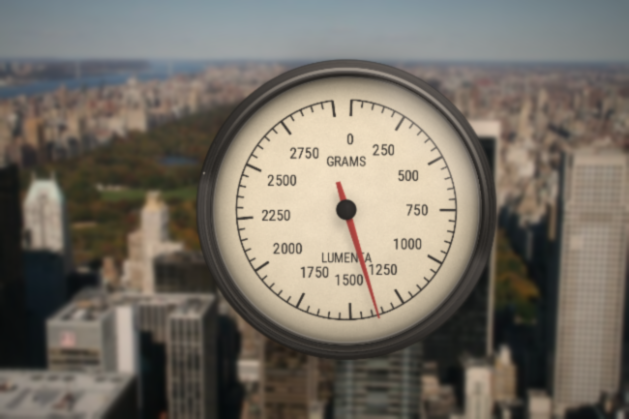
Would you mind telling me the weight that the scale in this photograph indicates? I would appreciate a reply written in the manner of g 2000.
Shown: g 1375
